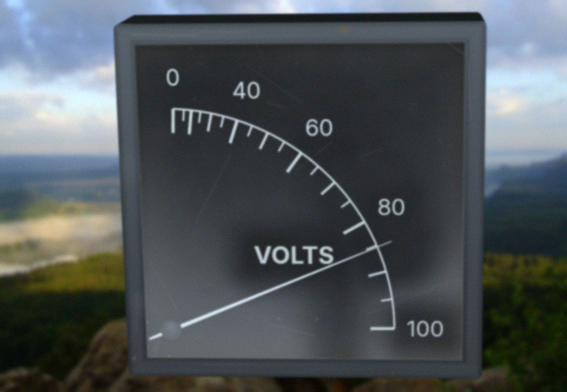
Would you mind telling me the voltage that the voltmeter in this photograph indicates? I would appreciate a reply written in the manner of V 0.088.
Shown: V 85
